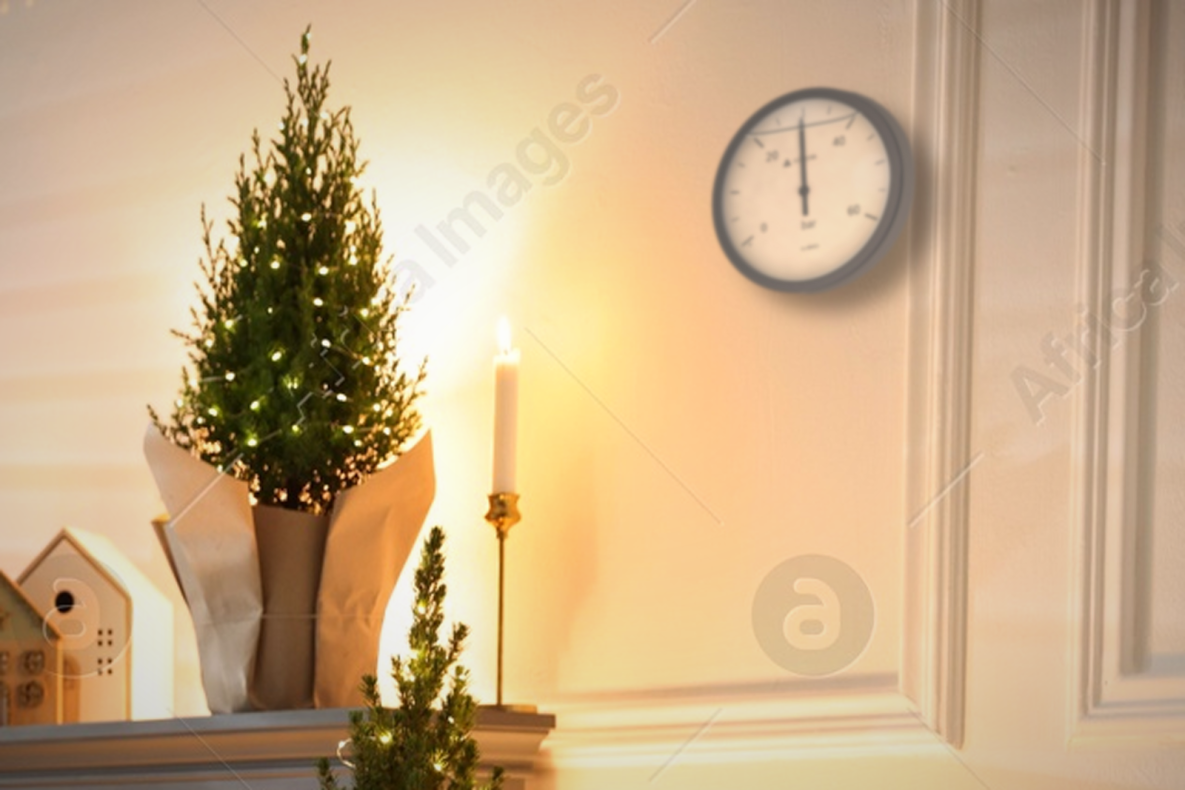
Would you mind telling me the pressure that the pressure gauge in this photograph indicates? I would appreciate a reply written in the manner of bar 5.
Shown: bar 30
